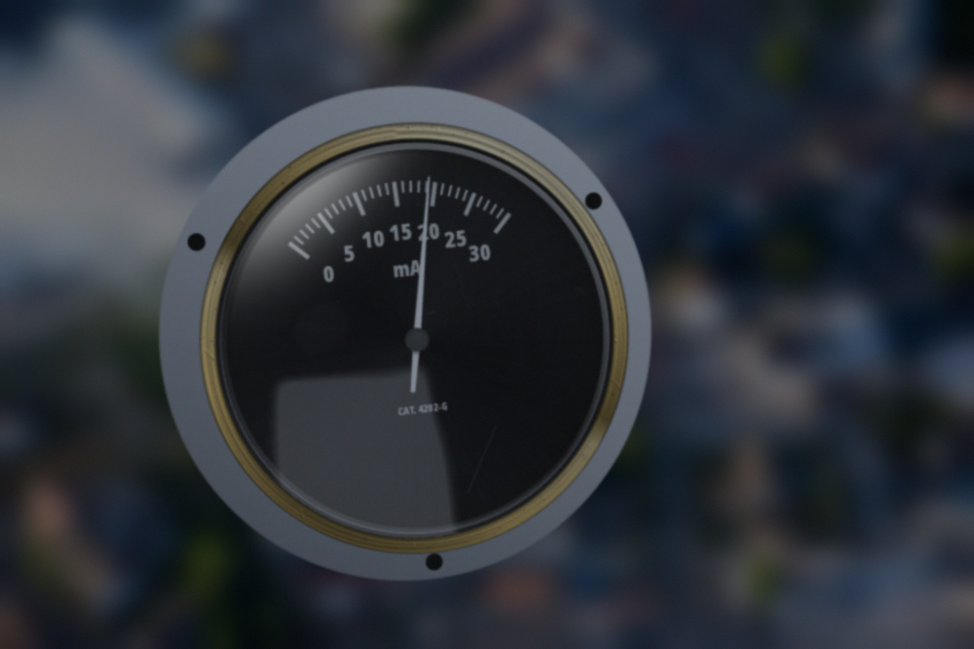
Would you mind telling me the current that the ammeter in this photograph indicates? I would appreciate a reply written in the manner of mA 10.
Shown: mA 19
